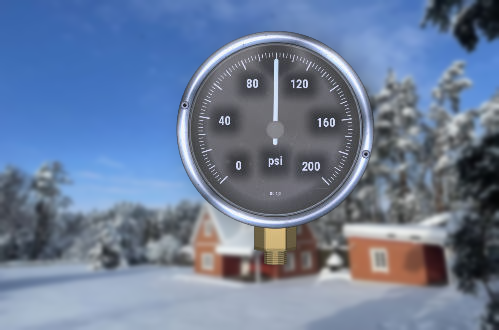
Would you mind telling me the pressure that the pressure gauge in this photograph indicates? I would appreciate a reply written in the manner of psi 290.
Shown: psi 100
